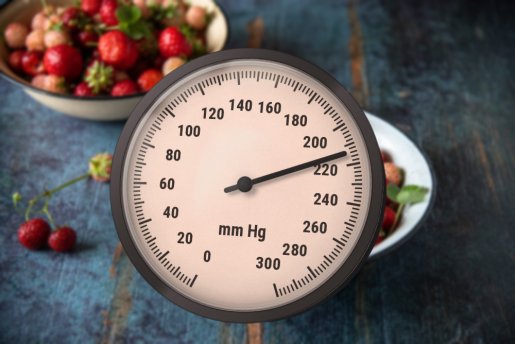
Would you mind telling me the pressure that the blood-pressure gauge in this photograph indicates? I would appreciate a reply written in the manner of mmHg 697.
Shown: mmHg 214
